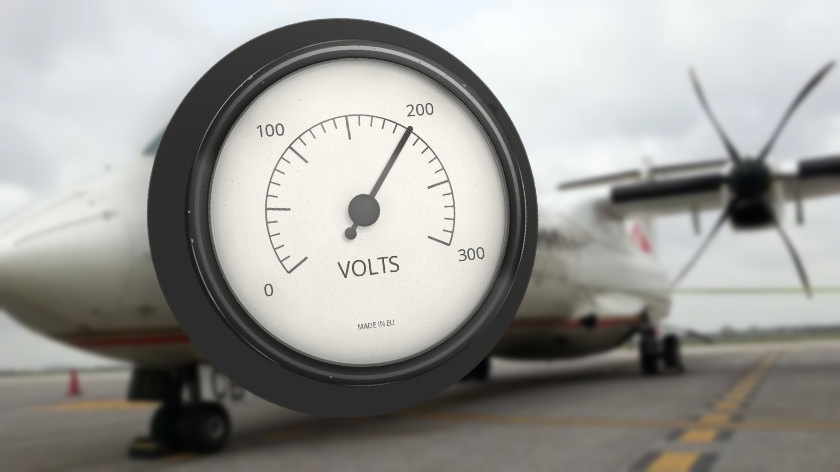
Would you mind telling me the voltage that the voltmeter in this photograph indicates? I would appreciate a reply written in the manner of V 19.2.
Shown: V 200
